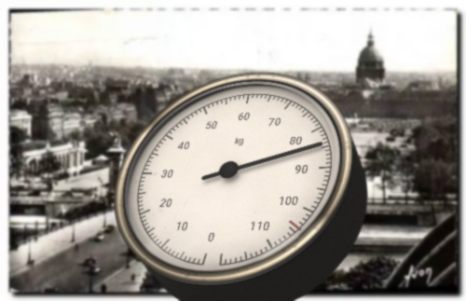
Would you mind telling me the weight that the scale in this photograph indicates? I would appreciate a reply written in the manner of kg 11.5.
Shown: kg 85
